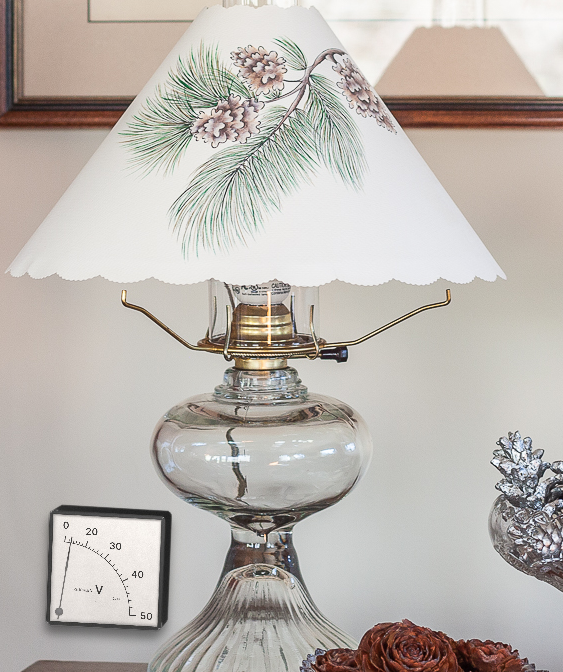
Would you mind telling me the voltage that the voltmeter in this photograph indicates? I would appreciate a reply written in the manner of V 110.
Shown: V 10
